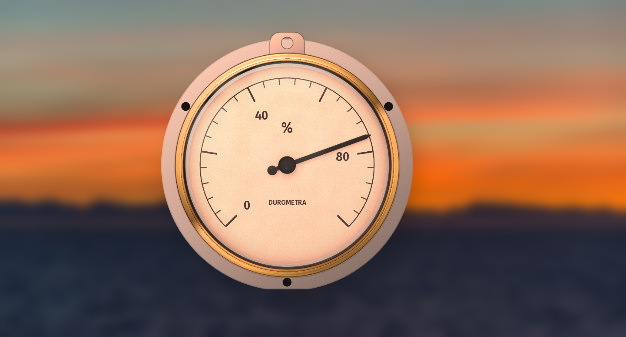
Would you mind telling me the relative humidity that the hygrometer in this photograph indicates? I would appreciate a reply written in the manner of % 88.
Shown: % 76
